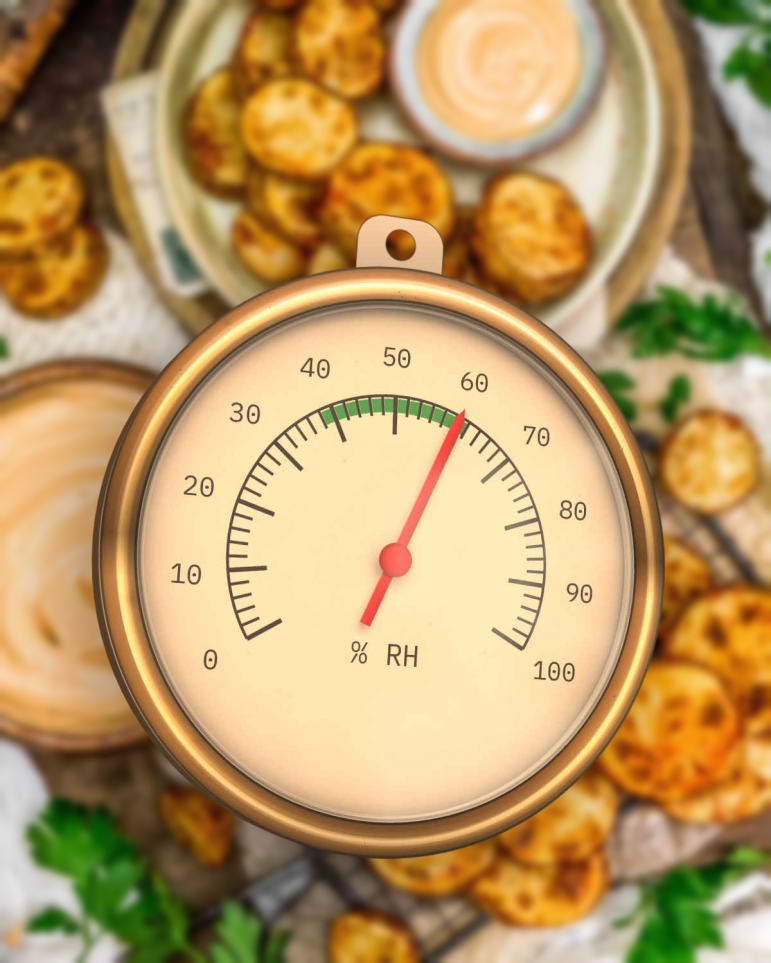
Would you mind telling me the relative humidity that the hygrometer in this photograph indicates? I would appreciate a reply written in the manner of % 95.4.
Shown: % 60
